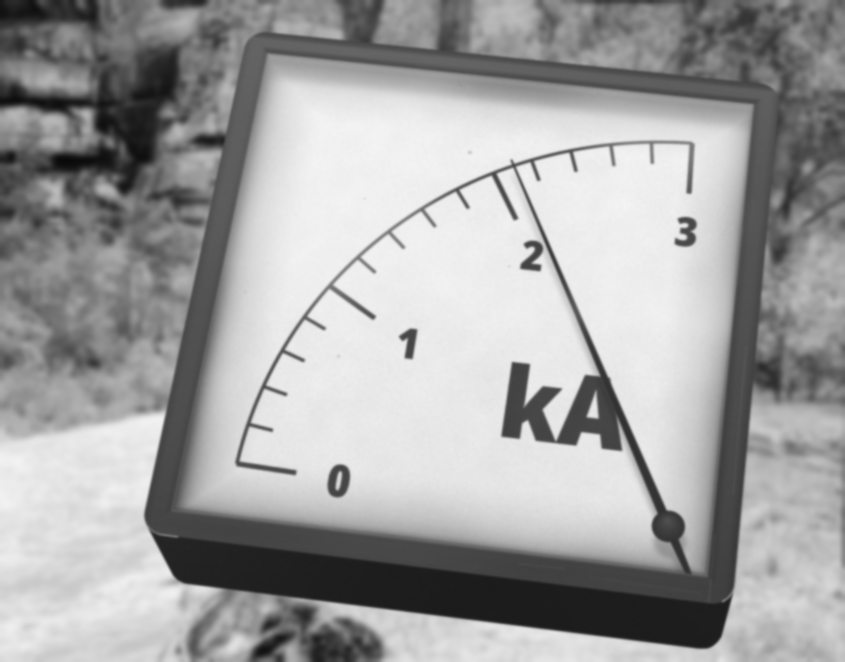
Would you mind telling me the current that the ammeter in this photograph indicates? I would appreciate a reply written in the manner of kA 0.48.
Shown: kA 2.1
